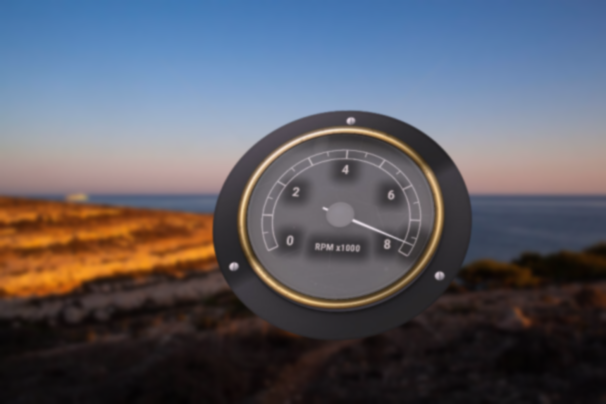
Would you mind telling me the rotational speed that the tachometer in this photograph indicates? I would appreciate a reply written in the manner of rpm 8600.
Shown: rpm 7750
